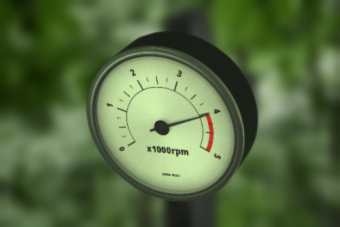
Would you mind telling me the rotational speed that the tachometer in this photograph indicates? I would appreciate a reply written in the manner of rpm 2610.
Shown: rpm 4000
